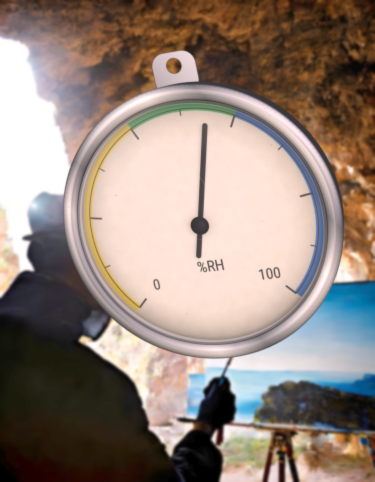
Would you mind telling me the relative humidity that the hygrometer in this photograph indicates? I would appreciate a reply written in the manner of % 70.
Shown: % 55
